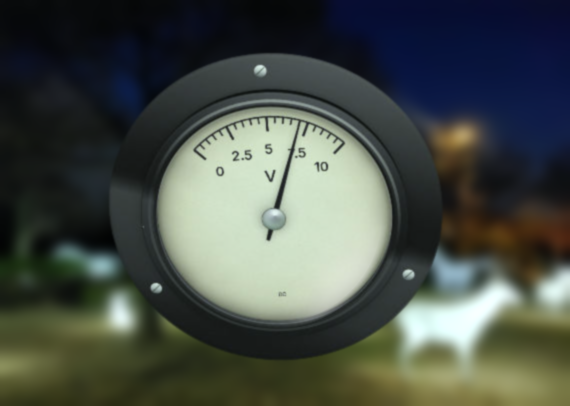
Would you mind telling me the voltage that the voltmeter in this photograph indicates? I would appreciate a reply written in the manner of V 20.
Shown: V 7
